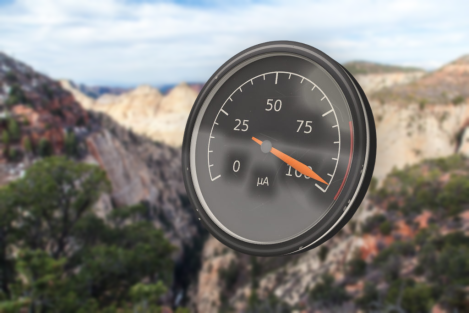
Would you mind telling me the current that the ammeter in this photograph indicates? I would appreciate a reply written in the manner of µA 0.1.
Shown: µA 97.5
